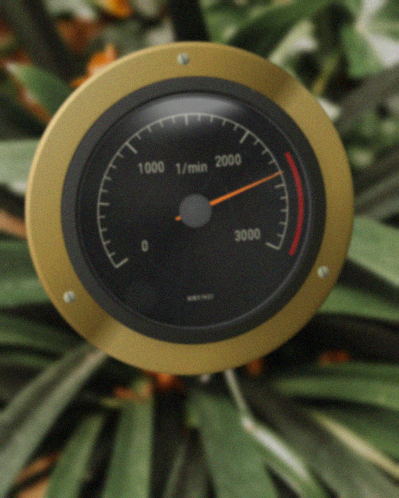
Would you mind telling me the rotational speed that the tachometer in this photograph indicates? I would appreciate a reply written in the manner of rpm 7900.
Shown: rpm 2400
